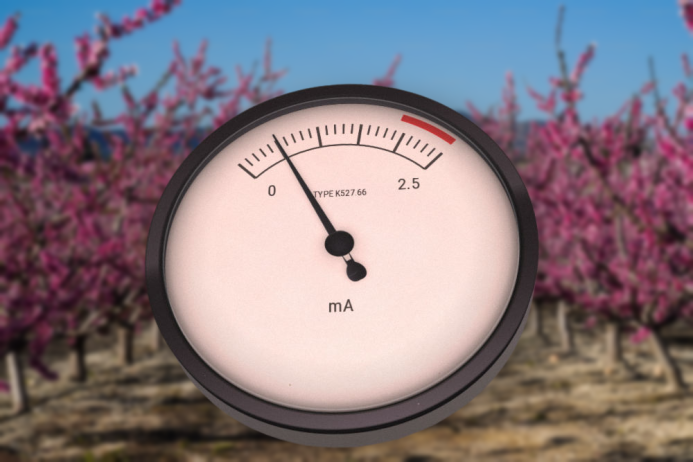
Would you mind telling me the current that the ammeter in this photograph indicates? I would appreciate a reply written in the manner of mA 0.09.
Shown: mA 0.5
